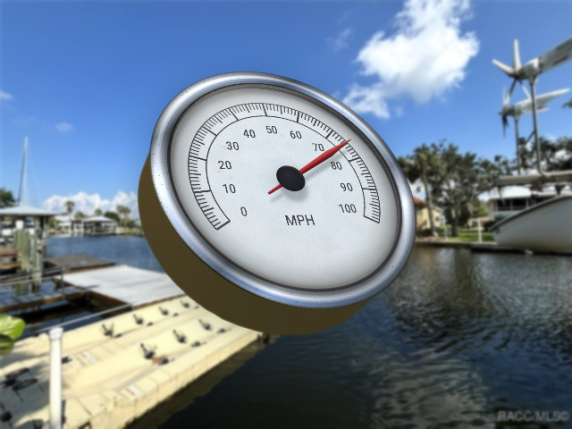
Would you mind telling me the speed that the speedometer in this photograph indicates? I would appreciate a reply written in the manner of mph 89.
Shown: mph 75
